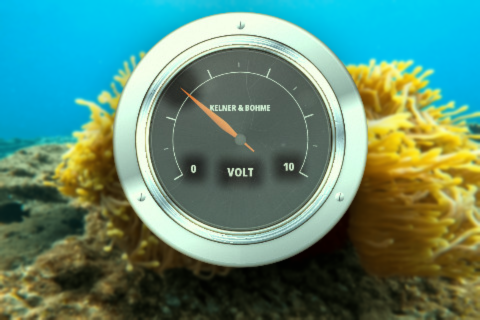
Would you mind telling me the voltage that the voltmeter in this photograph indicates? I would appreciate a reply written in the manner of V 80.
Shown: V 3
